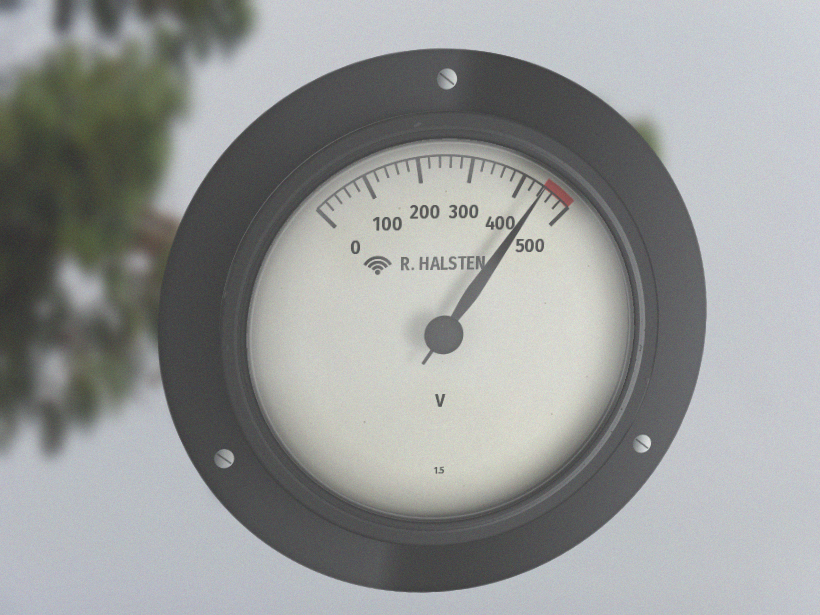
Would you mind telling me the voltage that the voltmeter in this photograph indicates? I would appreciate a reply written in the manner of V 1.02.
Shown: V 440
